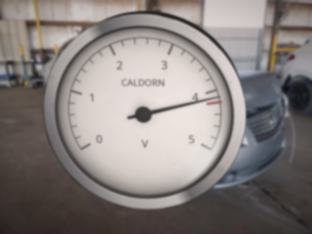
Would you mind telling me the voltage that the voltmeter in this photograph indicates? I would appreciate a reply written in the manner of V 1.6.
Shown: V 4.1
